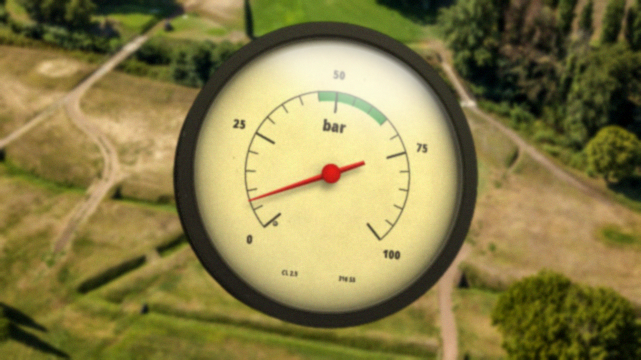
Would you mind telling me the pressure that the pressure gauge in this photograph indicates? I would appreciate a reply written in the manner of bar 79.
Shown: bar 7.5
